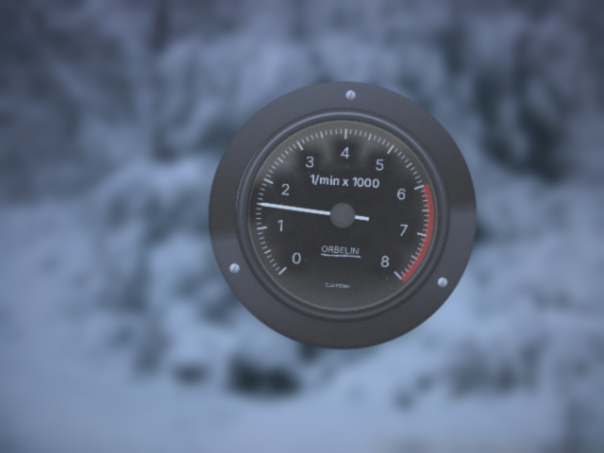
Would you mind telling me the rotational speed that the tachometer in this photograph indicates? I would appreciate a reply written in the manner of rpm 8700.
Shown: rpm 1500
